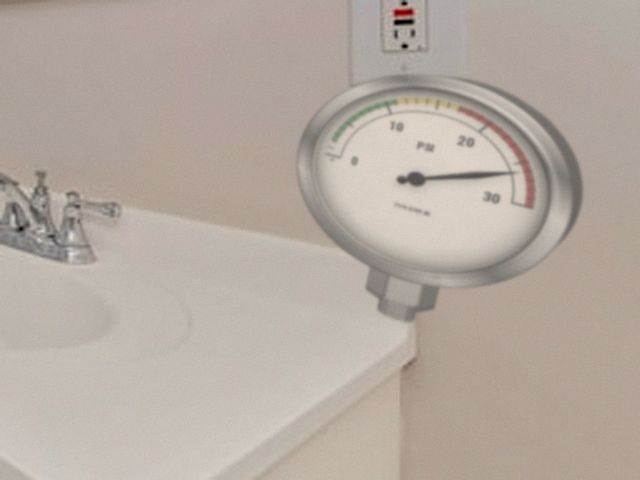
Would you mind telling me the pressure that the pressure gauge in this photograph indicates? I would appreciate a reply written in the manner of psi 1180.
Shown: psi 26
